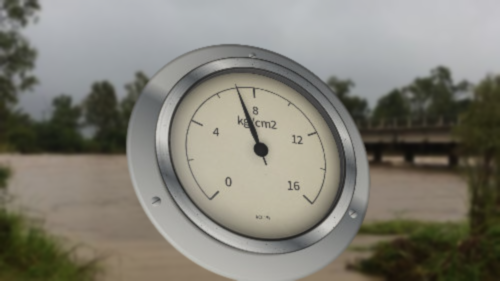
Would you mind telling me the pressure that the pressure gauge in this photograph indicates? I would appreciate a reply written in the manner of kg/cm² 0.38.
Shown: kg/cm² 7
